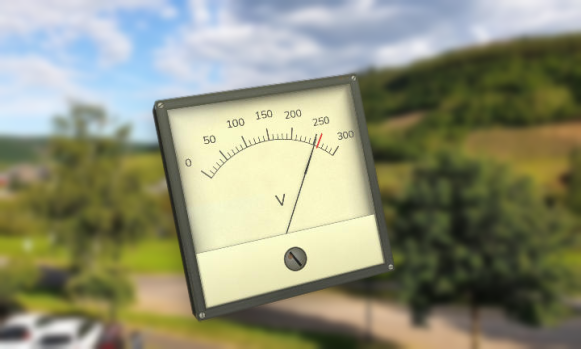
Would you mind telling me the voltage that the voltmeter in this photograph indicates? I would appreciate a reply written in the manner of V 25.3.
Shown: V 250
